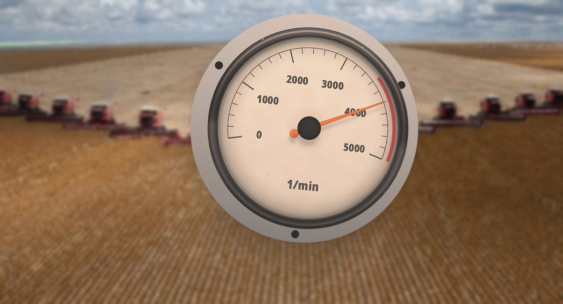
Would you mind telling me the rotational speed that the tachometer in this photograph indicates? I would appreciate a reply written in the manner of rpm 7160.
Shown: rpm 4000
